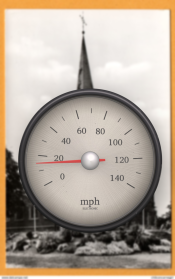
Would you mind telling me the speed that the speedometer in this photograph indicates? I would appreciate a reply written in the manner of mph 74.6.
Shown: mph 15
